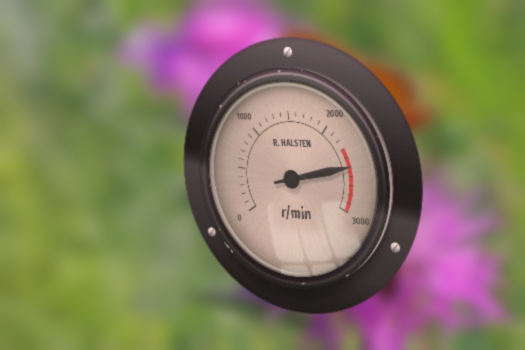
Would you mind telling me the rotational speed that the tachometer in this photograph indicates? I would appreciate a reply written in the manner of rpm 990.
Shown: rpm 2500
